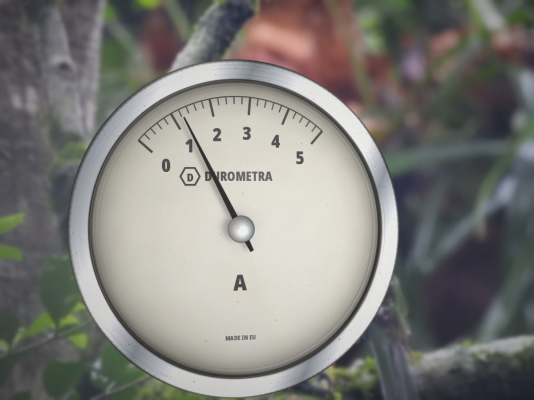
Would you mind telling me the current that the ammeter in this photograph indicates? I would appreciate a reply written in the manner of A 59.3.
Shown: A 1.2
